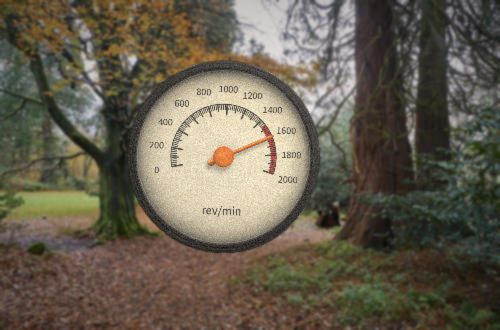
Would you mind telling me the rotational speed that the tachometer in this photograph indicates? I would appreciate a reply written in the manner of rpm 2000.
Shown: rpm 1600
